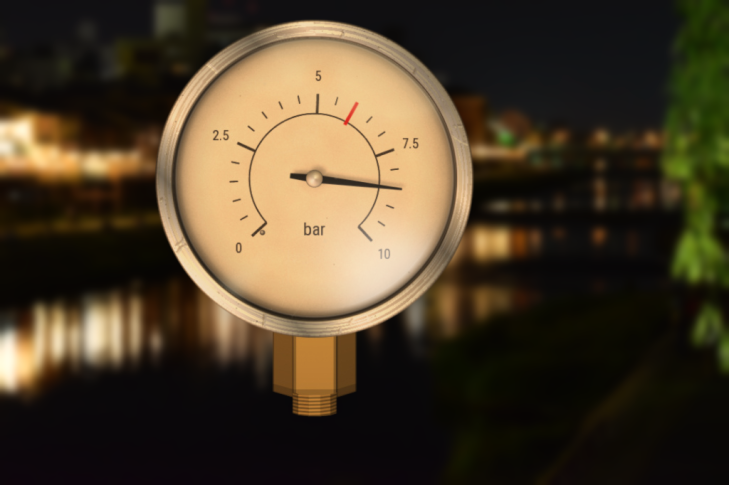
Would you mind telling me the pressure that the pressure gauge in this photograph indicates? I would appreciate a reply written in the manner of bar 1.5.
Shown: bar 8.5
